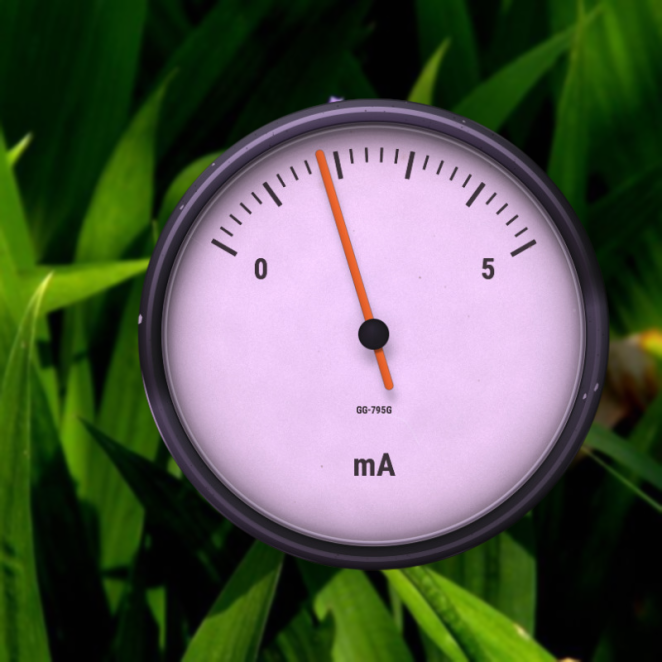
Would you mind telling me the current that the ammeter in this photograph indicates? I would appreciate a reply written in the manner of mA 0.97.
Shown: mA 1.8
